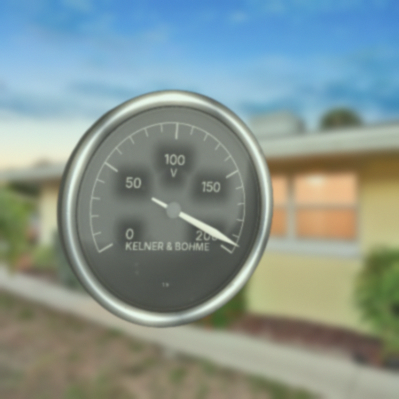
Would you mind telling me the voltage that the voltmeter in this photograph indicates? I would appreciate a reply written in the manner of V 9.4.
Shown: V 195
